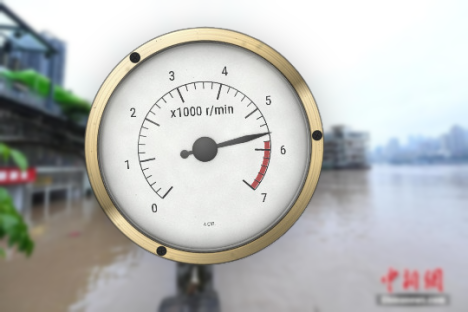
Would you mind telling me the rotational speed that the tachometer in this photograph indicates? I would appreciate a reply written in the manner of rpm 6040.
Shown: rpm 5600
